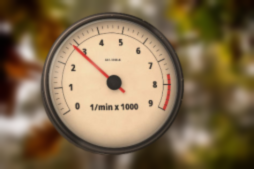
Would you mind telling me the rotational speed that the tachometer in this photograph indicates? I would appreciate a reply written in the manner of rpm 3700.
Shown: rpm 2800
